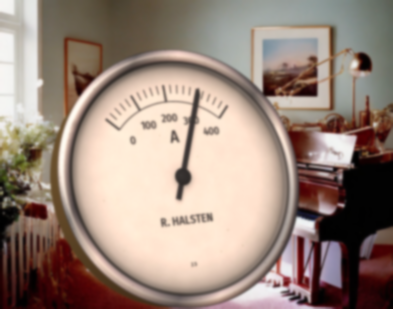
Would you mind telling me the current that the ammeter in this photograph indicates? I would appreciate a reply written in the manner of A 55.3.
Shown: A 300
